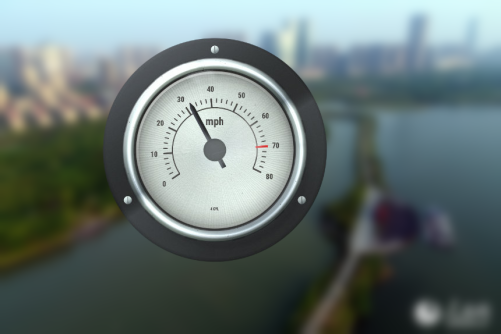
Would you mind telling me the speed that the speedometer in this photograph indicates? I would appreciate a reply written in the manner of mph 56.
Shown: mph 32
